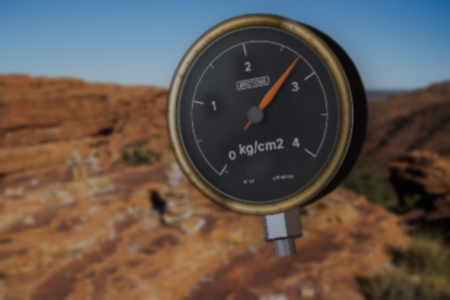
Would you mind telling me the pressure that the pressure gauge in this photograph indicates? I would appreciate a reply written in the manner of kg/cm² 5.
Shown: kg/cm² 2.75
